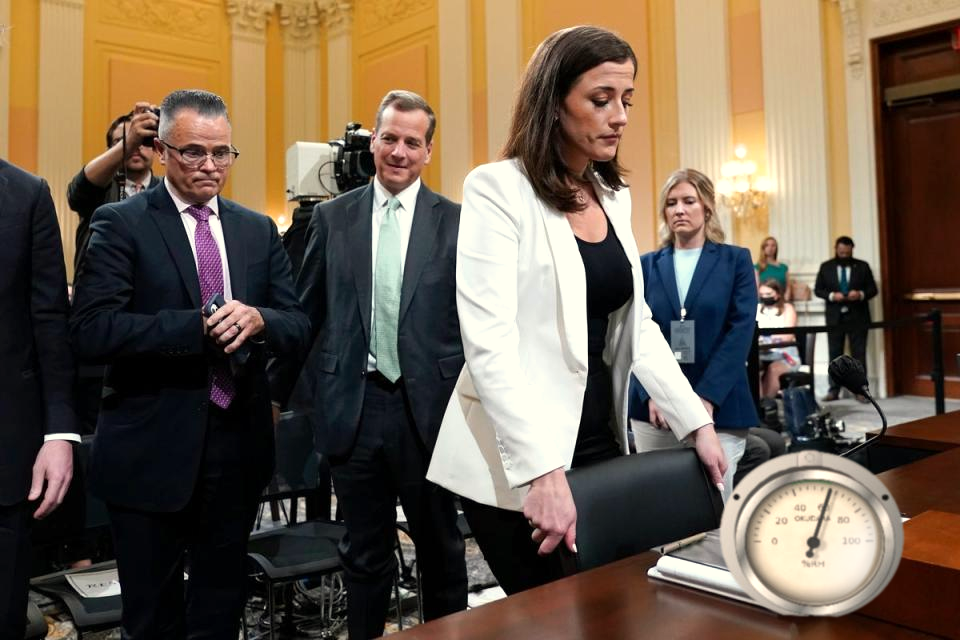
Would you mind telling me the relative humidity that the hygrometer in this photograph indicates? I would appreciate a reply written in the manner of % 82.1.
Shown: % 60
